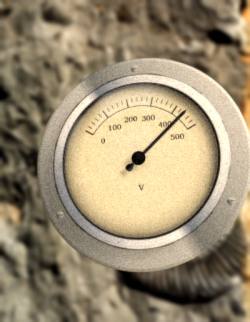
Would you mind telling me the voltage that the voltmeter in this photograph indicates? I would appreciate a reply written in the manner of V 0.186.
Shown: V 440
